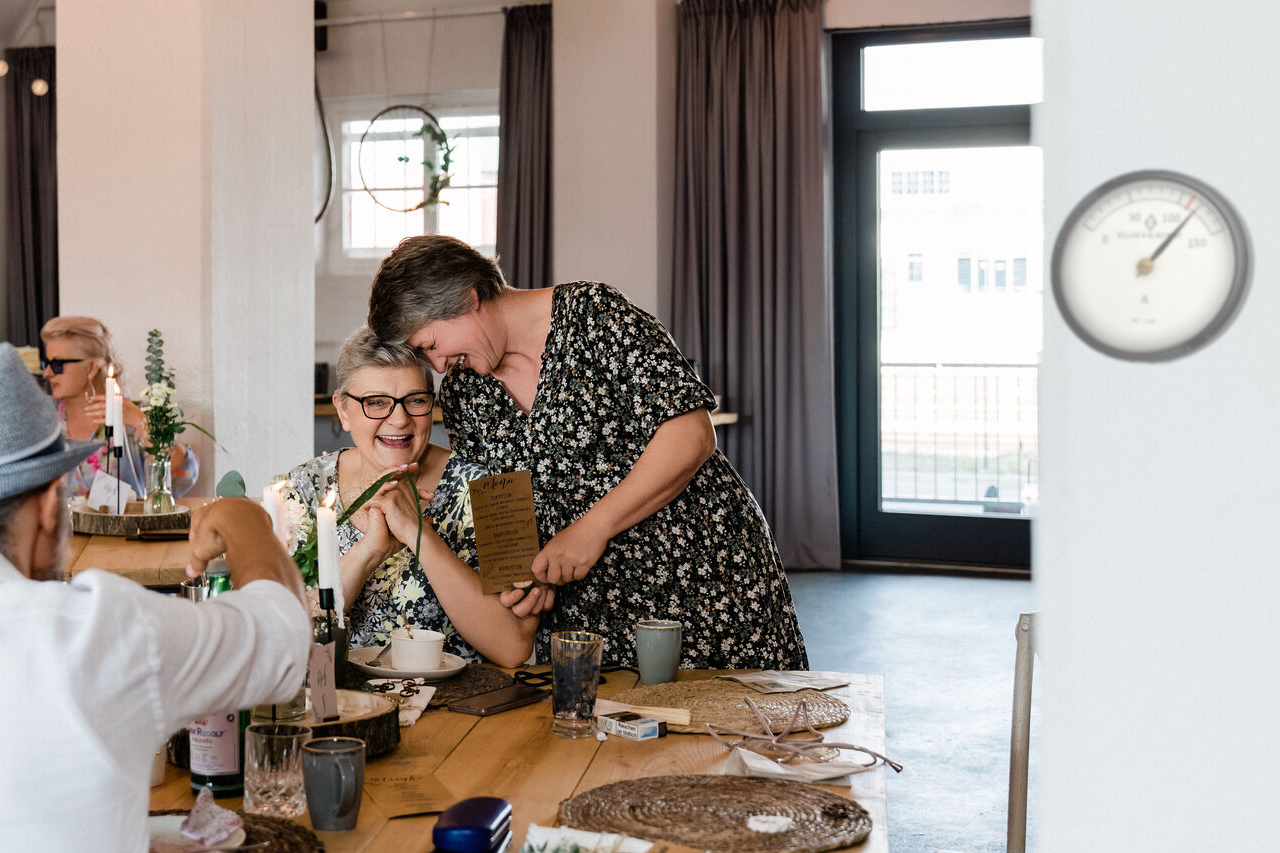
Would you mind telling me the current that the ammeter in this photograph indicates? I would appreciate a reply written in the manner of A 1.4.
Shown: A 120
